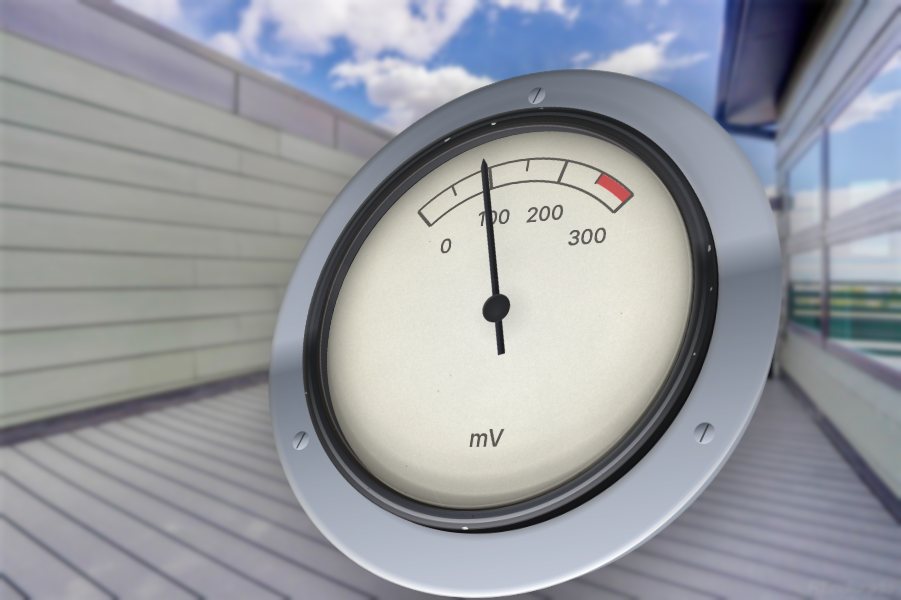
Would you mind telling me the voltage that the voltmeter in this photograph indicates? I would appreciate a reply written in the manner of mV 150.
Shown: mV 100
